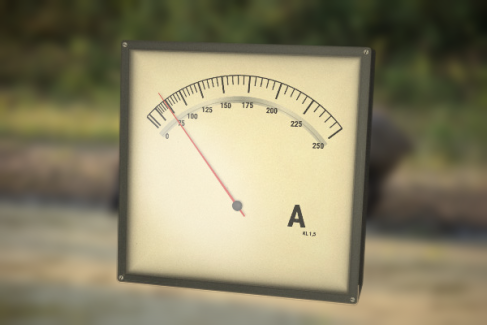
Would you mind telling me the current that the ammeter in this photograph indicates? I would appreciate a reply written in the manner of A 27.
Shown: A 75
